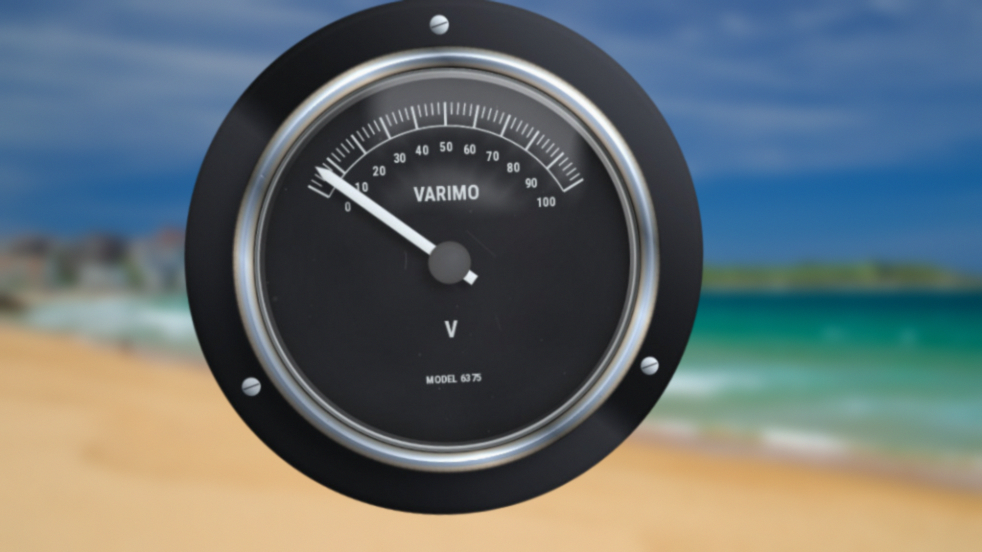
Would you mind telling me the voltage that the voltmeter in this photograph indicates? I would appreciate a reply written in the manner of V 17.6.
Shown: V 6
